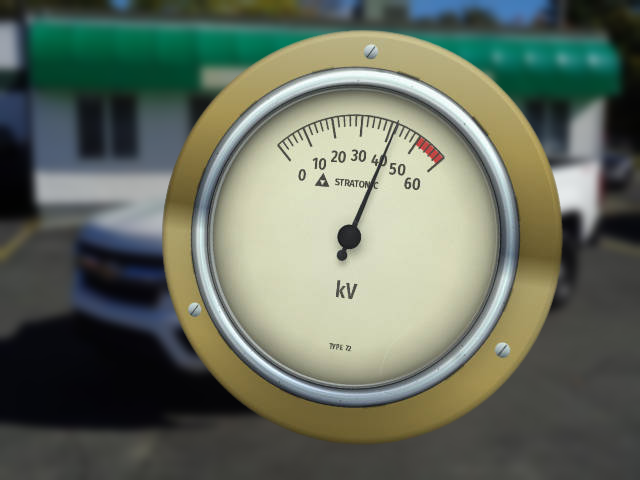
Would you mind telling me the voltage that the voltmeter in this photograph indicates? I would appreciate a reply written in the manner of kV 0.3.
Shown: kV 42
